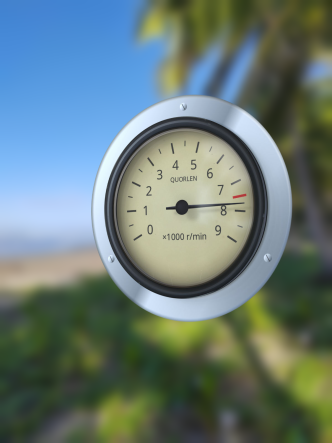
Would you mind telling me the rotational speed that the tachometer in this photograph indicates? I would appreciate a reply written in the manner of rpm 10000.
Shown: rpm 7750
